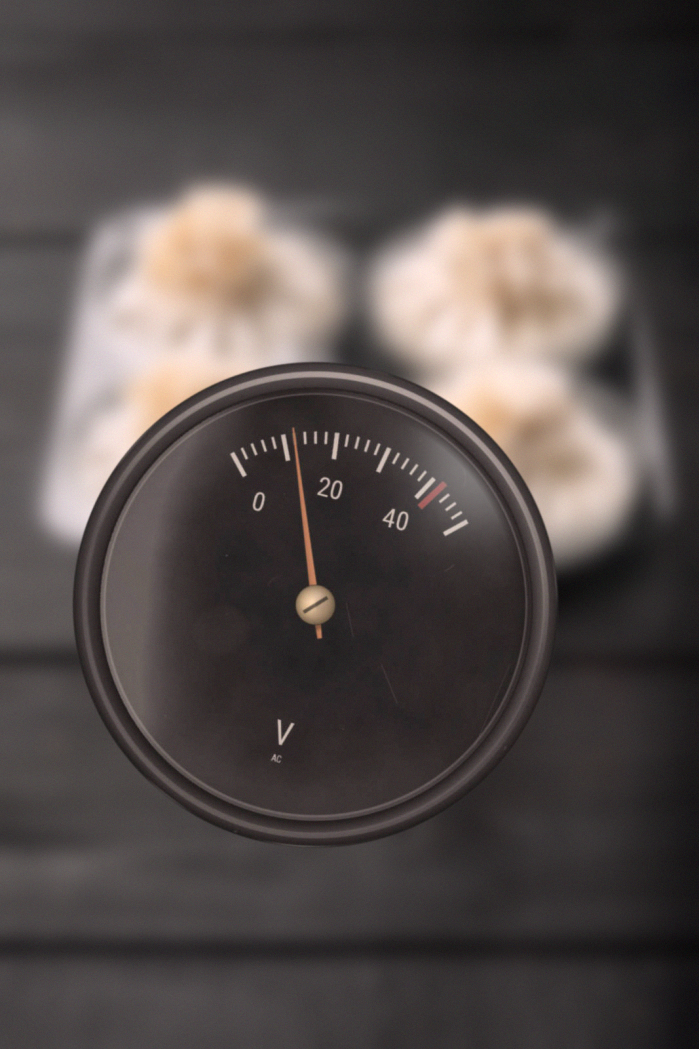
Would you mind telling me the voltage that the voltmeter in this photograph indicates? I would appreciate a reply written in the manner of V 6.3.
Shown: V 12
